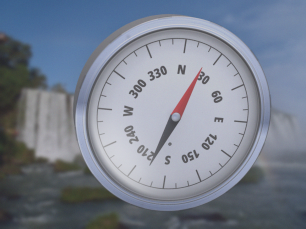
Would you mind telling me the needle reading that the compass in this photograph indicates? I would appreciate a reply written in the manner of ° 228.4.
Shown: ° 20
